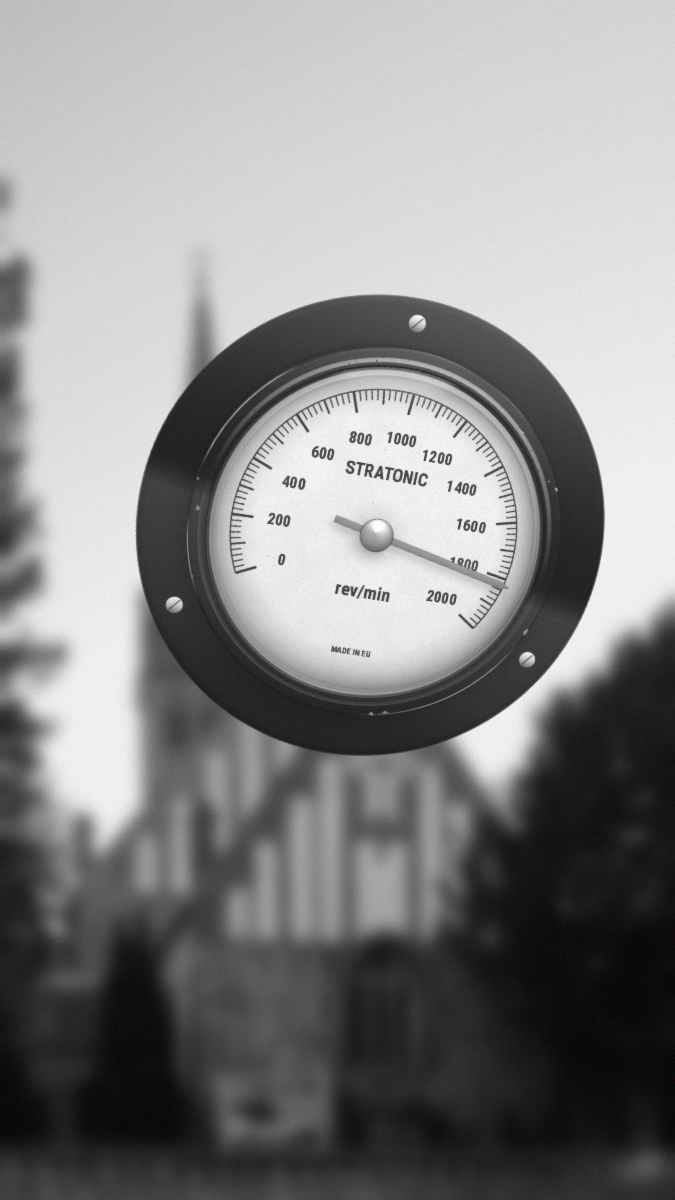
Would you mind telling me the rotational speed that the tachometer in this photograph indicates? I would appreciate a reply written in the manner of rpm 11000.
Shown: rpm 1820
